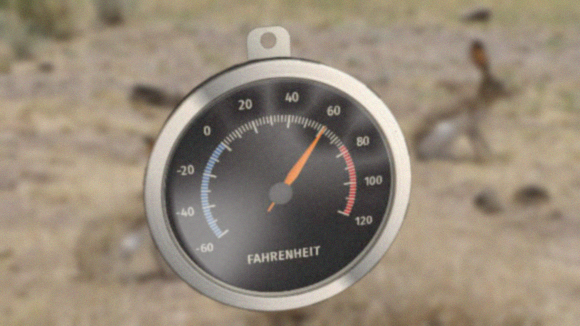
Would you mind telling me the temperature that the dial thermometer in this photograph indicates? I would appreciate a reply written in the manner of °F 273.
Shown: °F 60
